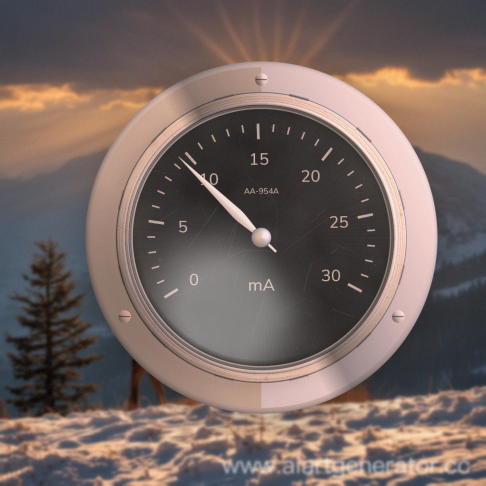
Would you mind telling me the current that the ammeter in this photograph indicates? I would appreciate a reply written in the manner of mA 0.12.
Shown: mA 9.5
